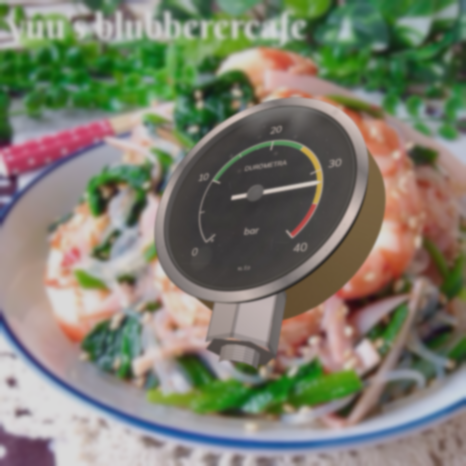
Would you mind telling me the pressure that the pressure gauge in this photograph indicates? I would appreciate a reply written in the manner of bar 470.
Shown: bar 32.5
